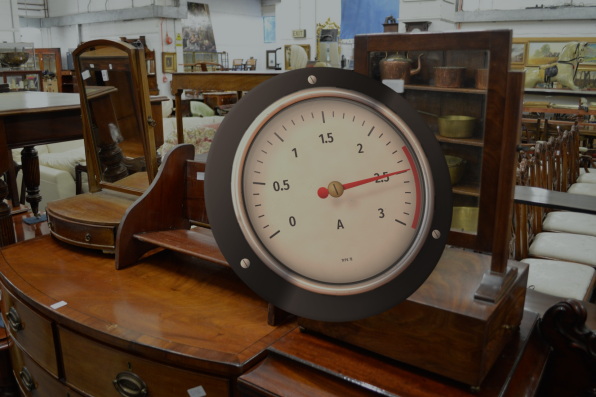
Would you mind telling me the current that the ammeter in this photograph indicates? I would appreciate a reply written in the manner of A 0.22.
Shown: A 2.5
